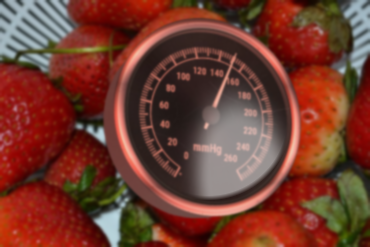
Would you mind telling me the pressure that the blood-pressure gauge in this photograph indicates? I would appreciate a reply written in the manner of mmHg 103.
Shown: mmHg 150
